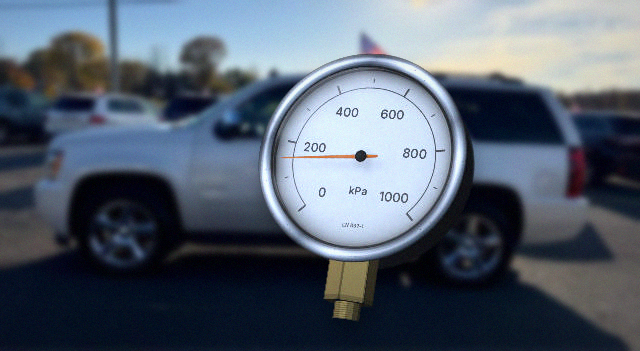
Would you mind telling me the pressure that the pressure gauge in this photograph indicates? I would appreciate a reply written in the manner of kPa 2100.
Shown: kPa 150
